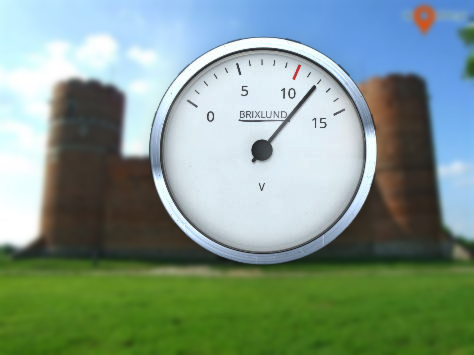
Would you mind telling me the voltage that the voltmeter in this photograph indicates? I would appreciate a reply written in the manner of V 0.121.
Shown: V 12
